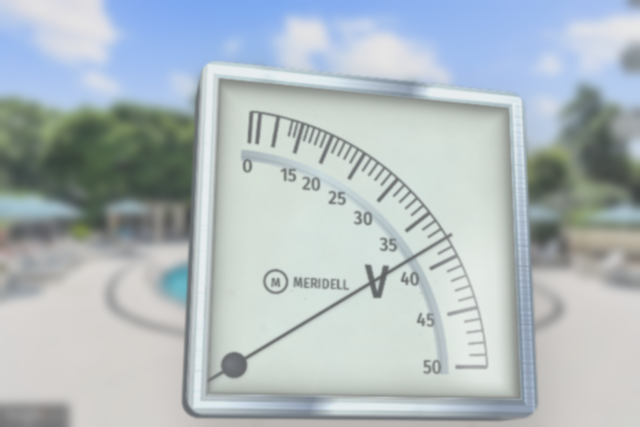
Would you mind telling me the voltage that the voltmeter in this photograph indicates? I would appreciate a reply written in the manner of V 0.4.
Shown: V 38
